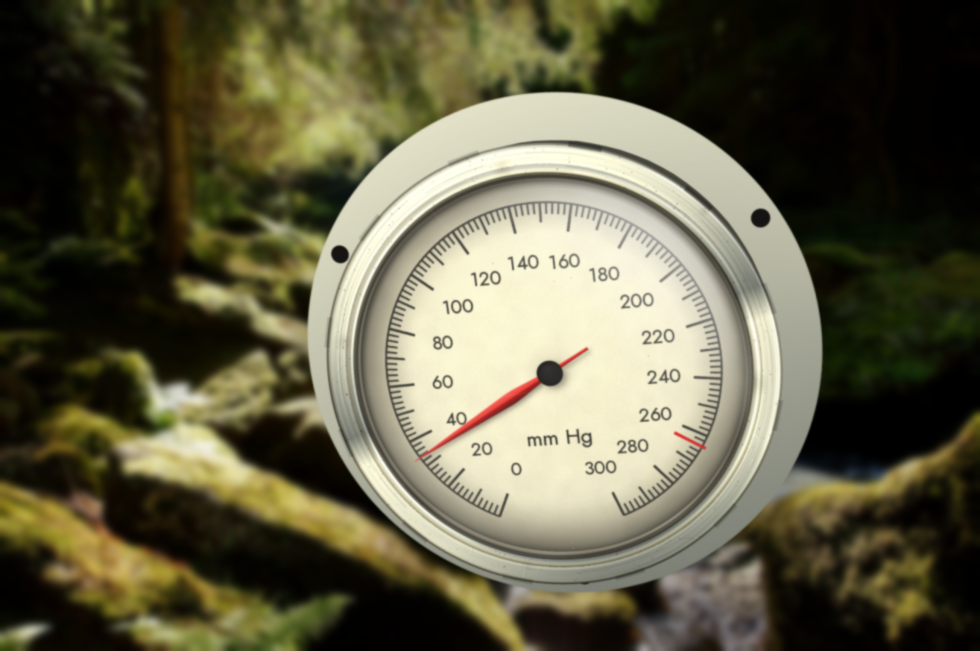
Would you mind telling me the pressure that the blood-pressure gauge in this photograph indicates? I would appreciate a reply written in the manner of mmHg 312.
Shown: mmHg 34
